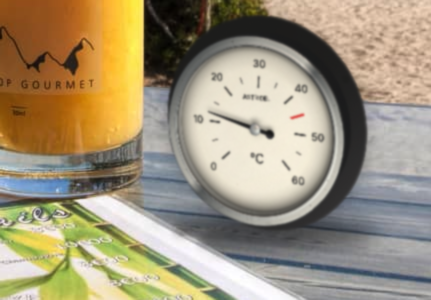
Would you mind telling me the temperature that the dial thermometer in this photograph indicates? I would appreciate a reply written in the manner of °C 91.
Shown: °C 12.5
